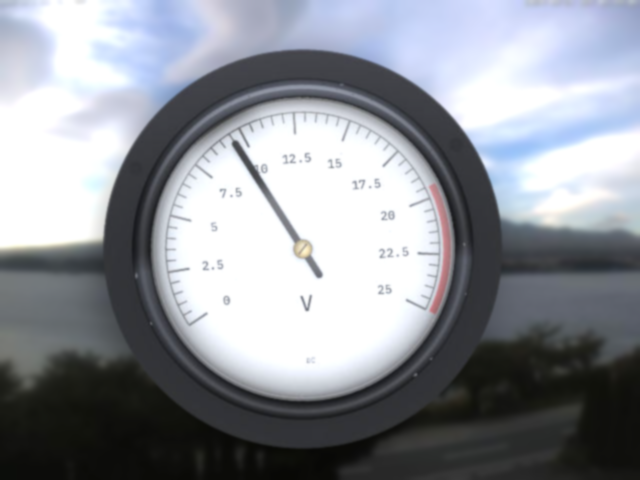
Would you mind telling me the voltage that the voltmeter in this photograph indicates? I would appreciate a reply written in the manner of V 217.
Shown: V 9.5
